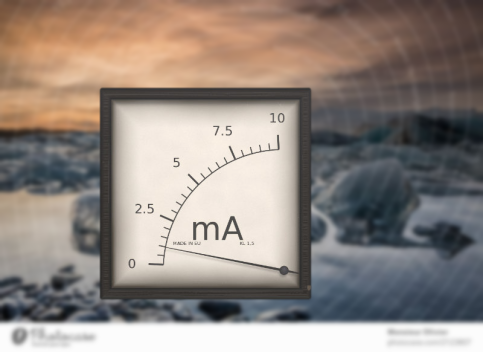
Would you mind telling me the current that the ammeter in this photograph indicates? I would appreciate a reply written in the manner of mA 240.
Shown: mA 1
